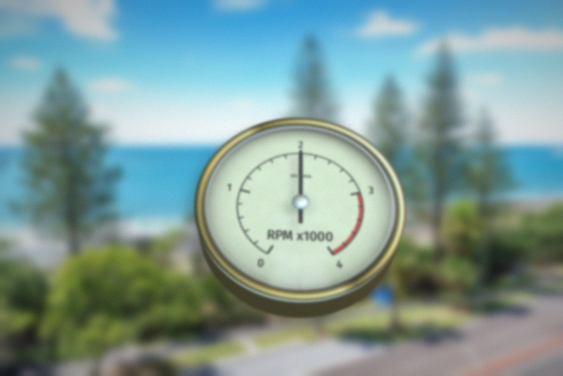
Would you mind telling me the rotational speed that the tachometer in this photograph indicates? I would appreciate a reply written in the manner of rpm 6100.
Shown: rpm 2000
